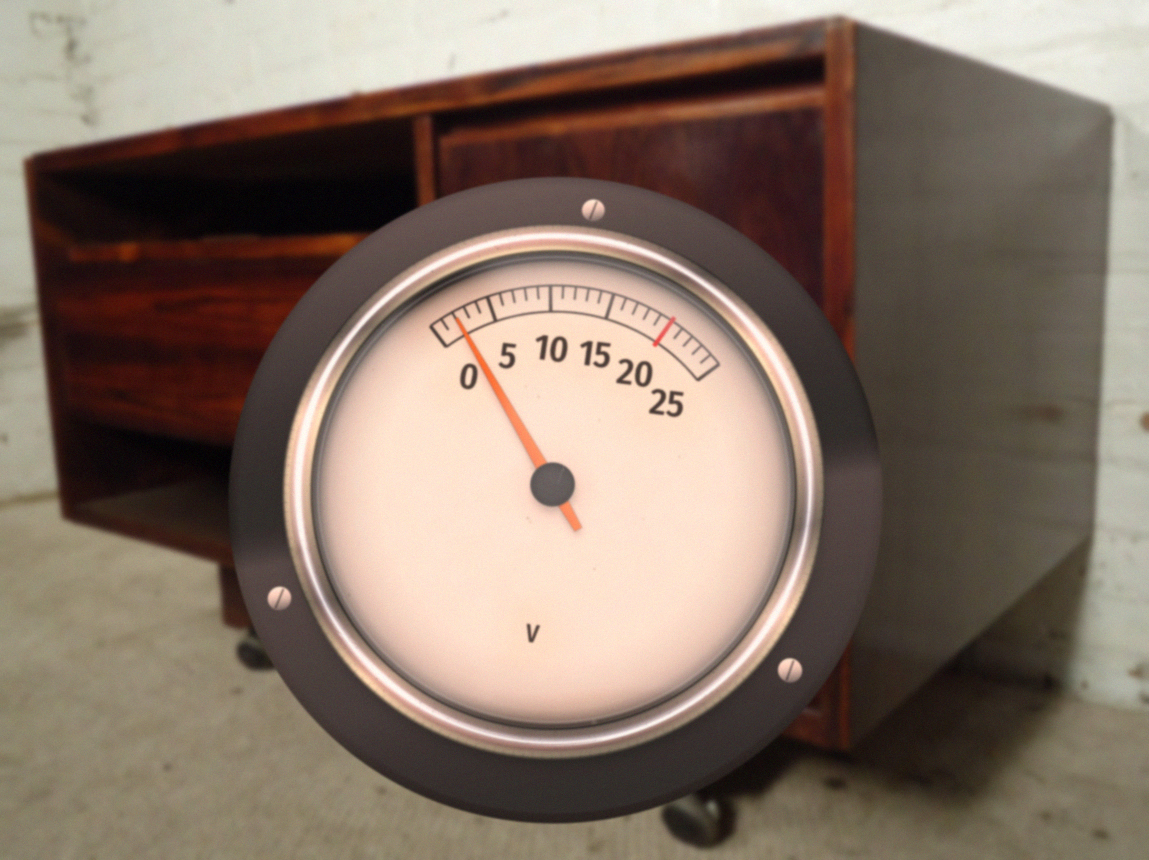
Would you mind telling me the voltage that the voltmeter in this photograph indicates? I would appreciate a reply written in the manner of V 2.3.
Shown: V 2
